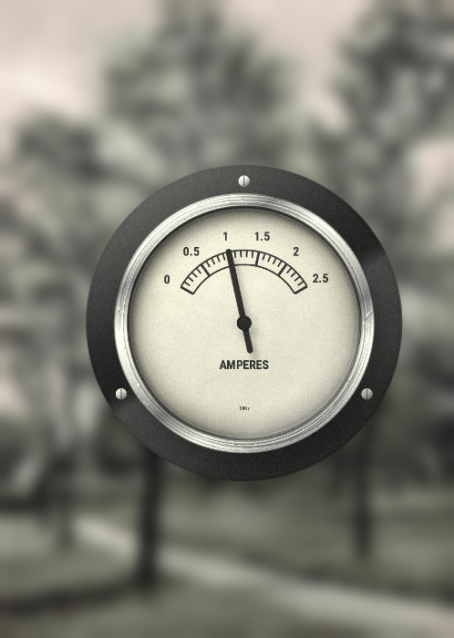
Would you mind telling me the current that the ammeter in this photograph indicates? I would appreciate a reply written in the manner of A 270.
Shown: A 1
